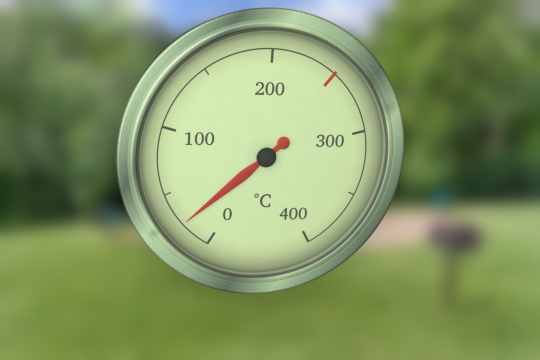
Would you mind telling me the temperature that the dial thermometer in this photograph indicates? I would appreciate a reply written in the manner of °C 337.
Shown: °C 25
